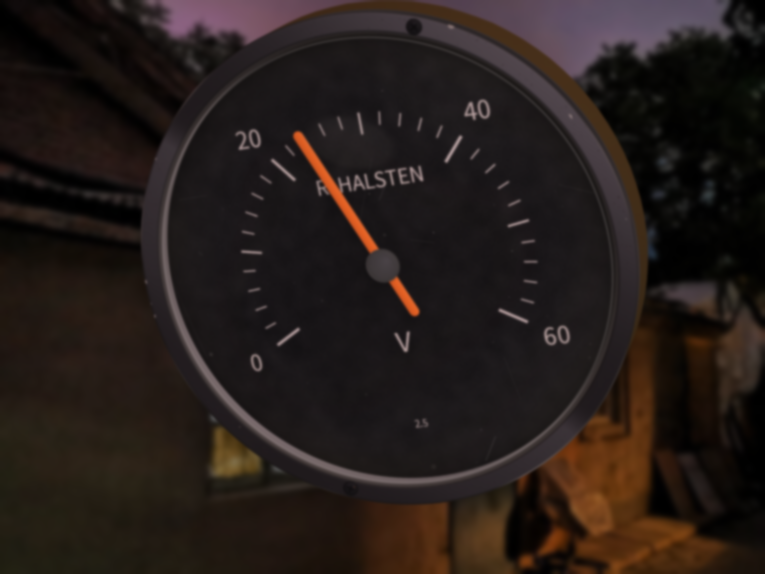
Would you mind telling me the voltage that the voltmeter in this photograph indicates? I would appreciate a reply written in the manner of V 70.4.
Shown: V 24
